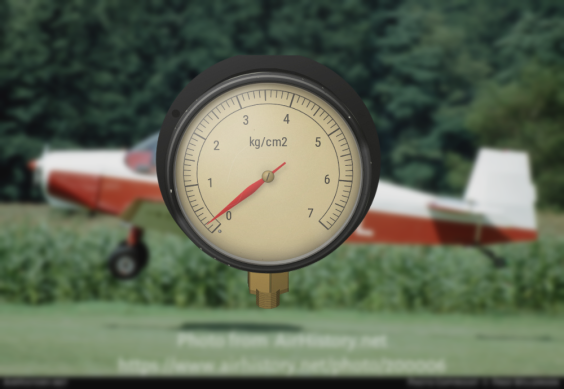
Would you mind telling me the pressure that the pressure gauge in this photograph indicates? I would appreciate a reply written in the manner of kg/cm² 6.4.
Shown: kg/cm² 0.2
